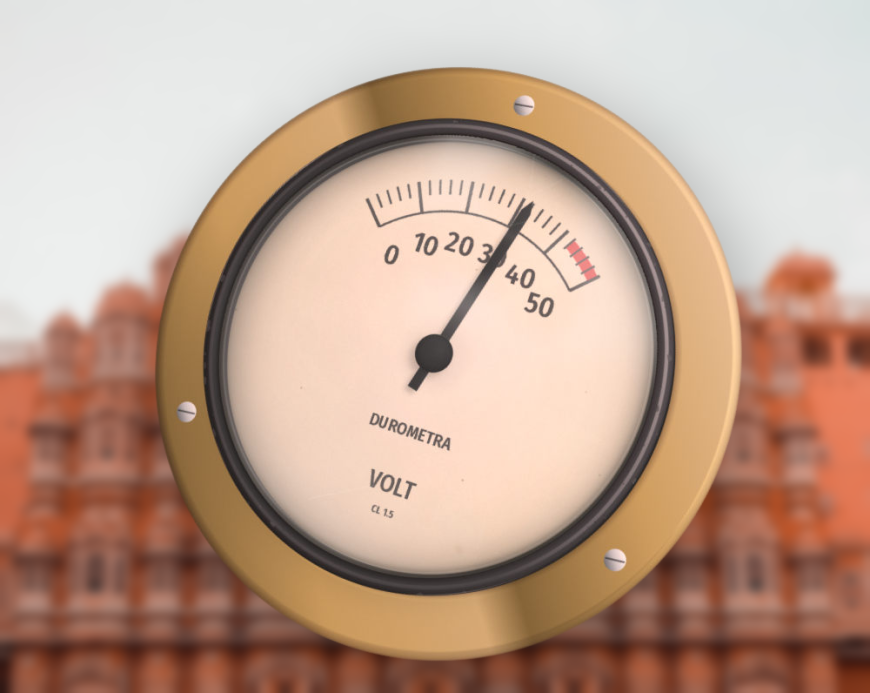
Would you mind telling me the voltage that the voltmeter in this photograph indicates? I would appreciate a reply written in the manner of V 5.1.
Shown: V 32
